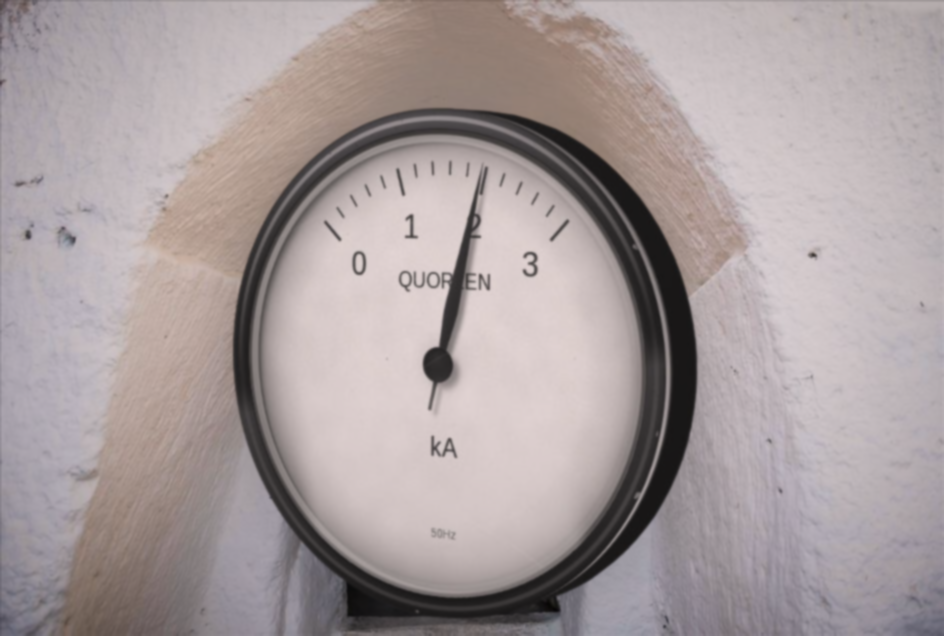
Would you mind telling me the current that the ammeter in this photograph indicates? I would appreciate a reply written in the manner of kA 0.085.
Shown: kA 2
